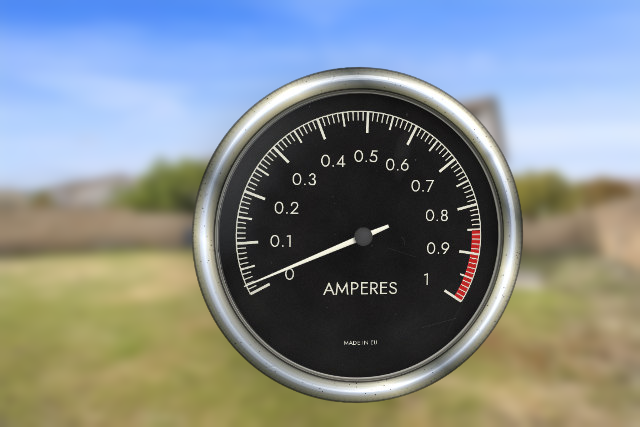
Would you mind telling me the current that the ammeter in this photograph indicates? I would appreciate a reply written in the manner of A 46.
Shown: A 0.02
